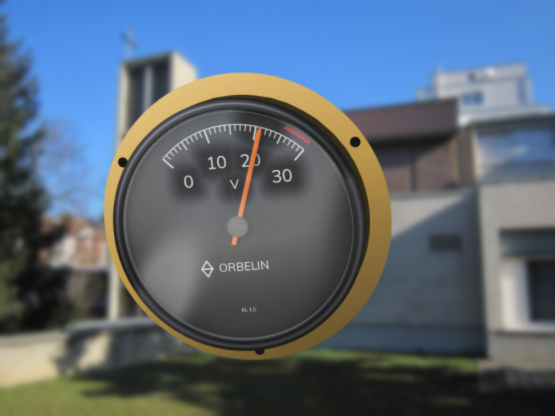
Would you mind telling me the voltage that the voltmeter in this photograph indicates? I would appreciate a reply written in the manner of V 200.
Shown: V 21
